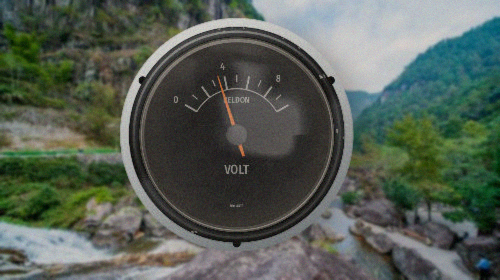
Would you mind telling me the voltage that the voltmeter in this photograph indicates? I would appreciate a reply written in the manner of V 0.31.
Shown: V 3.5
